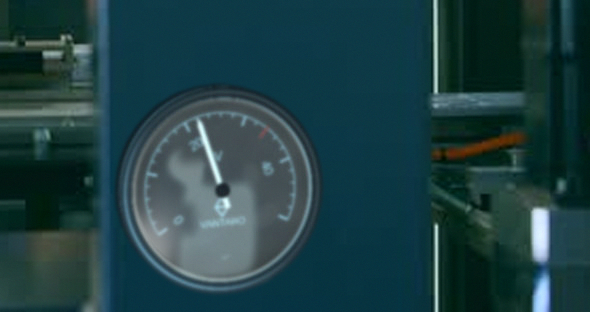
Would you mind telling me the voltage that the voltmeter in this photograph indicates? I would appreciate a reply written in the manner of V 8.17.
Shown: V 22
